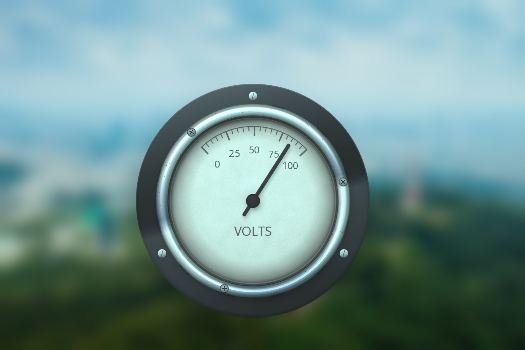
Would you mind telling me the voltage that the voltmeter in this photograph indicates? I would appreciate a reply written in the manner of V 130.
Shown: V 85
